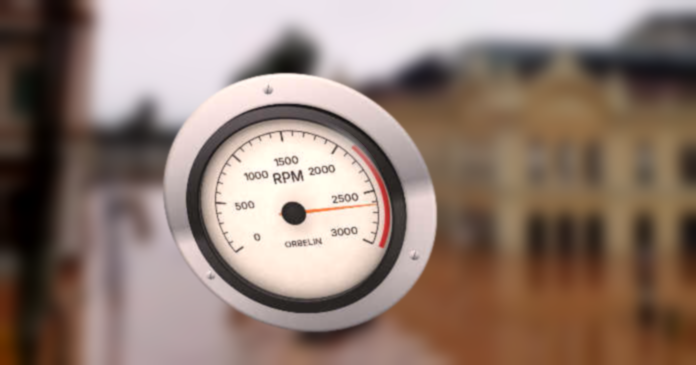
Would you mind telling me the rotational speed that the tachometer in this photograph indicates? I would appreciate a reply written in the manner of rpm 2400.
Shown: rpm 2600
